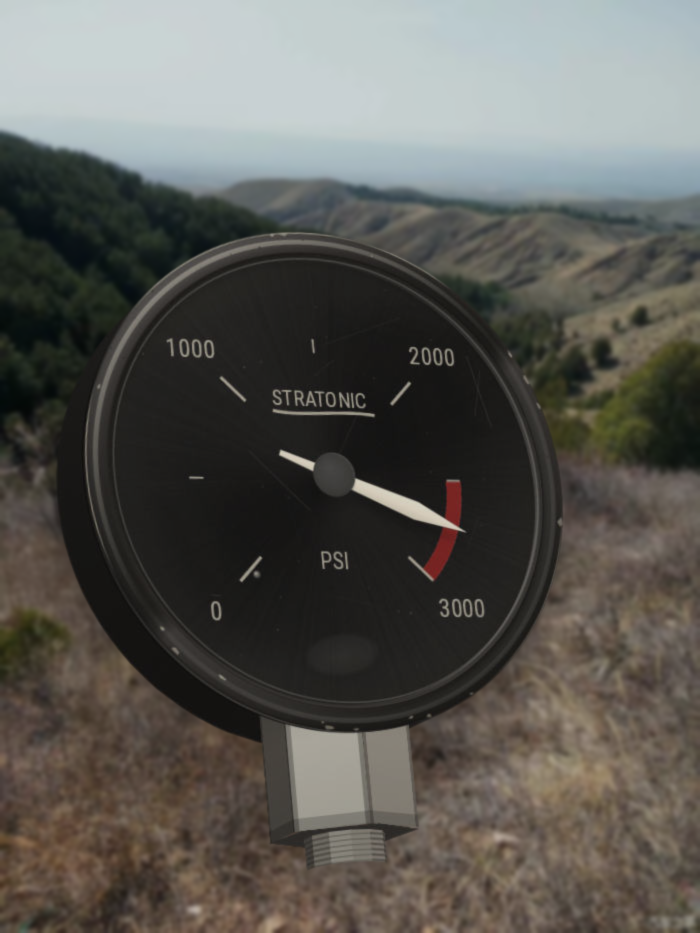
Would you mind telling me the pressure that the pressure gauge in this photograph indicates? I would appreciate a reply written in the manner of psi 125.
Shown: psi 2750
